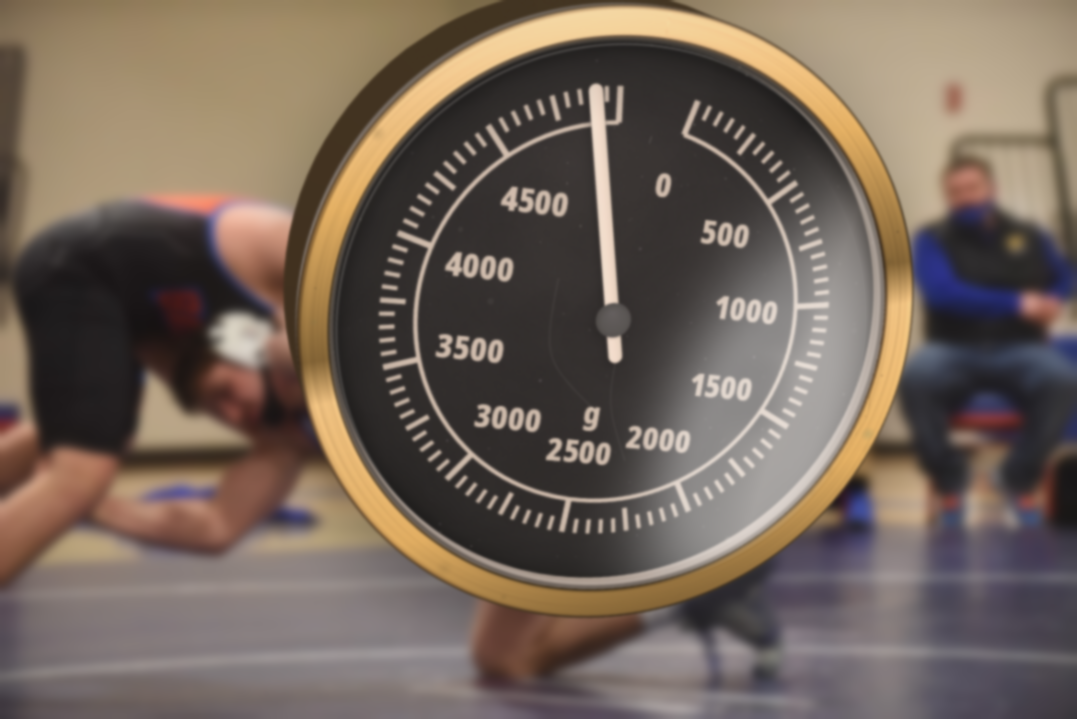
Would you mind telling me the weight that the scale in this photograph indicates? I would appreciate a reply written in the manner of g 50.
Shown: g 4900
